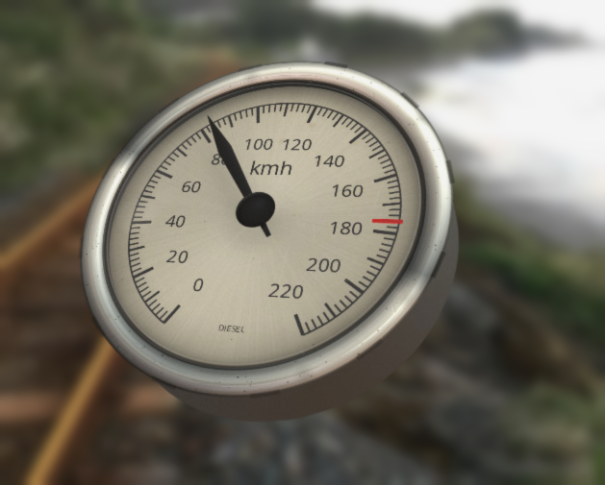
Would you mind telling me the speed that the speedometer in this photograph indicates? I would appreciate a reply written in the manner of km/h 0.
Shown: km/h 84
